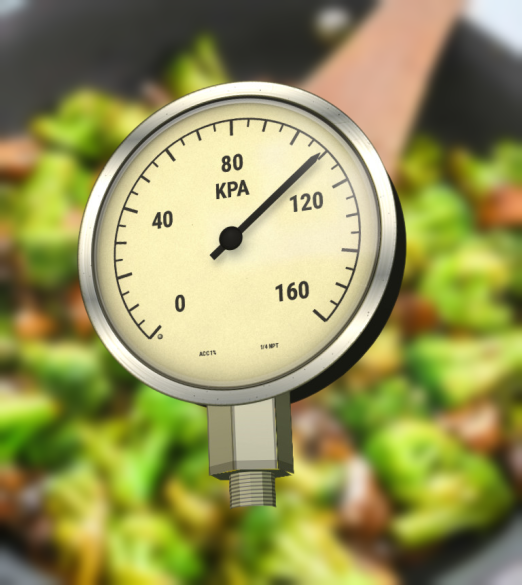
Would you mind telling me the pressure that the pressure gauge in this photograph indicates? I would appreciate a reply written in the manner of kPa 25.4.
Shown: kPa 110
